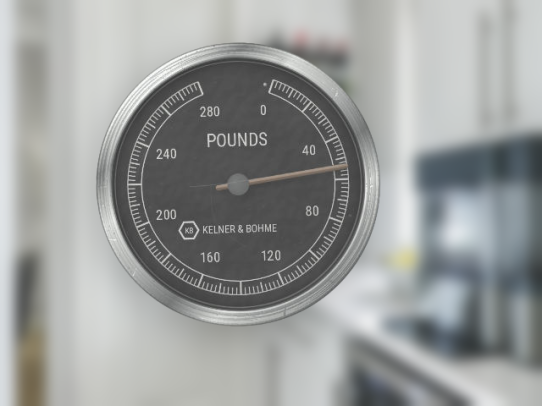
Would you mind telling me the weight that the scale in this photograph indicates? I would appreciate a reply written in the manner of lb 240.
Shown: lb 54
